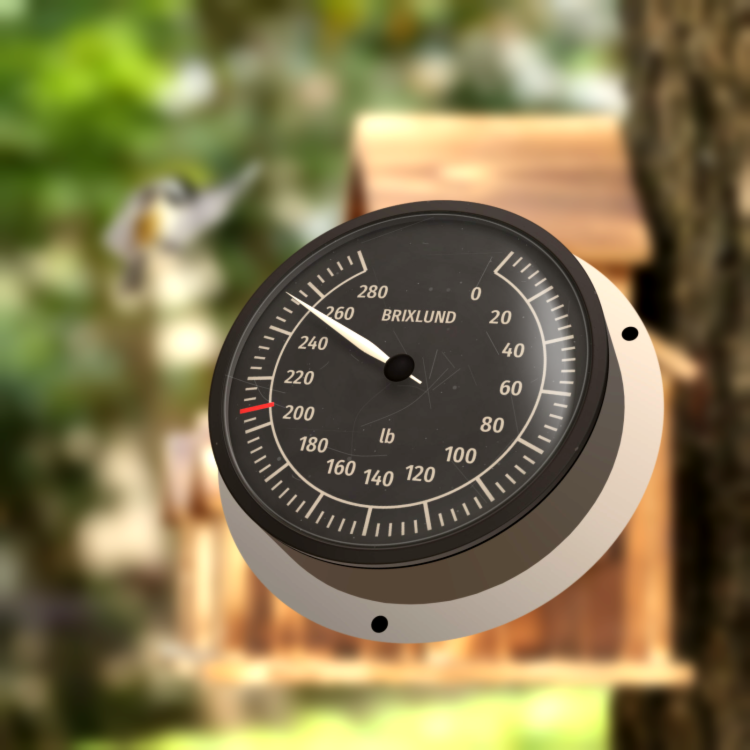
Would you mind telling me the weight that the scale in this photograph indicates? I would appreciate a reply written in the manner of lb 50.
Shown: lb 252
